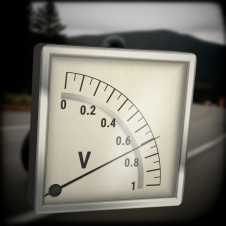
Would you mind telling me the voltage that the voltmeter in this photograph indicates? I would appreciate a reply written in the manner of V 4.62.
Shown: V 0.7
